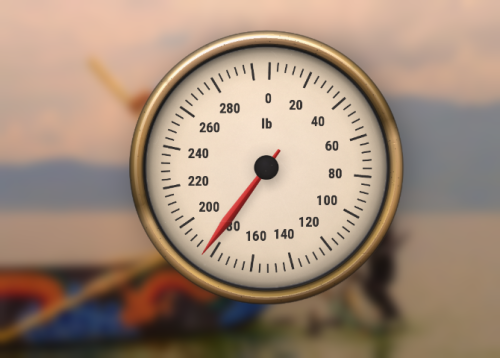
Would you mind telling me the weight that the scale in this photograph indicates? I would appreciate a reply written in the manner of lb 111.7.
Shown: lb 184
